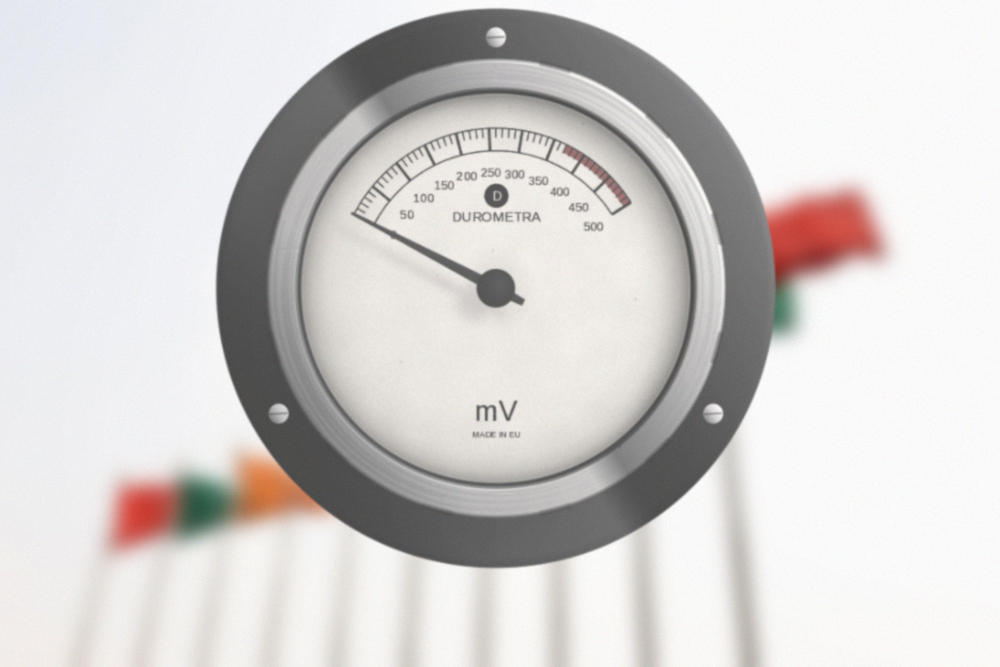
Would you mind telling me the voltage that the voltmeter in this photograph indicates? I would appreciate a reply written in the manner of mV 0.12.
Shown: mV 0
